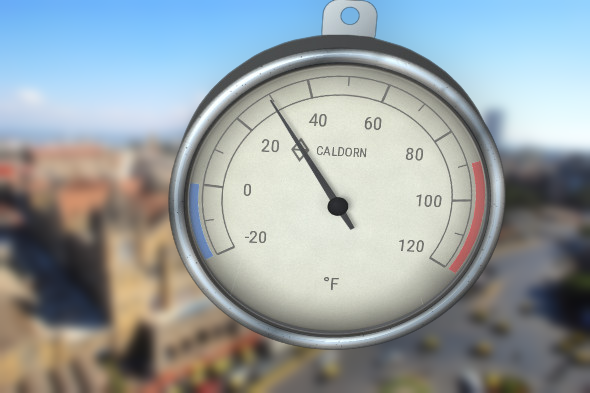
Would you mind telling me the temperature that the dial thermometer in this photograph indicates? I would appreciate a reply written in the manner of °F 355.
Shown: °F 30
